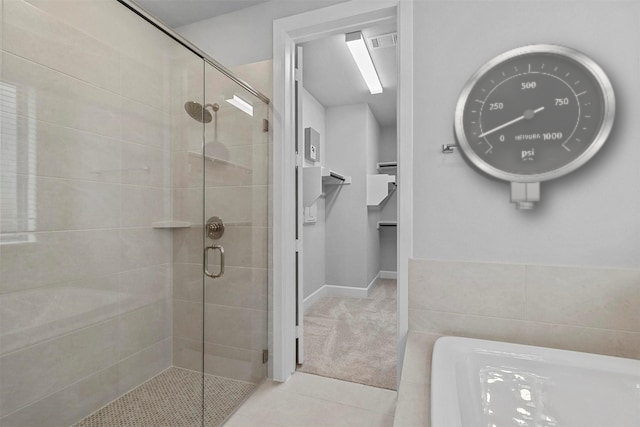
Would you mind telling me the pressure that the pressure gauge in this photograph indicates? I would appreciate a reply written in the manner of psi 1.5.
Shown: psi 75
